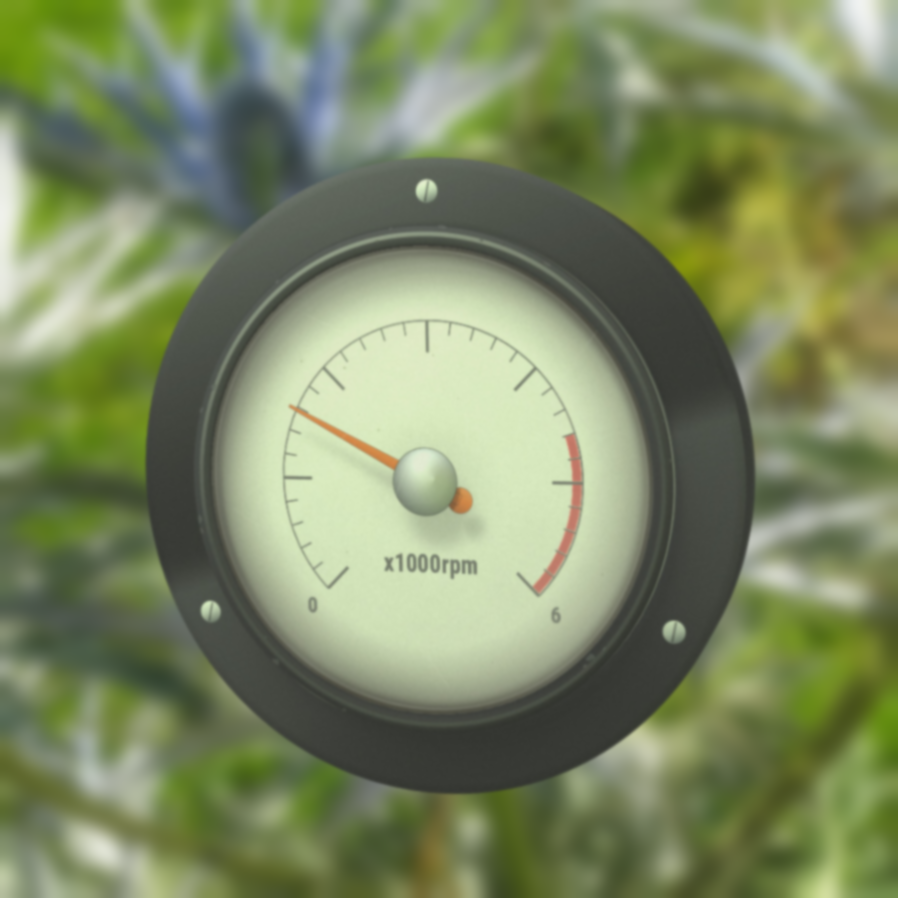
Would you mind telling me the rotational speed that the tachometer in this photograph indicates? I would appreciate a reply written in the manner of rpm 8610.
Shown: rpm 1600
